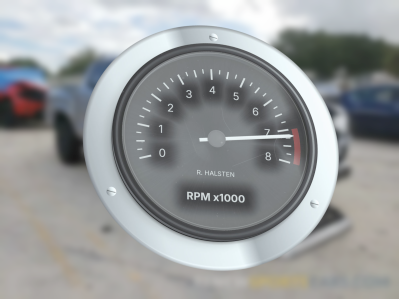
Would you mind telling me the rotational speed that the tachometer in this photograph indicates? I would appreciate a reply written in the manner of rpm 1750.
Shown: rpm 7250
